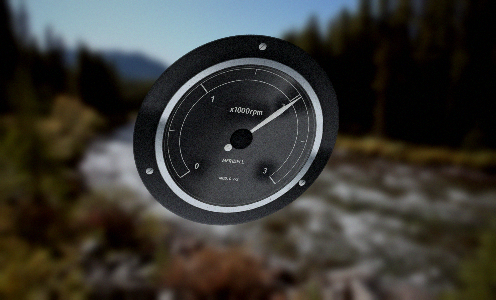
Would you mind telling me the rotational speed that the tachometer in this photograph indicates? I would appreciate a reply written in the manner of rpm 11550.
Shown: rpm 2000
